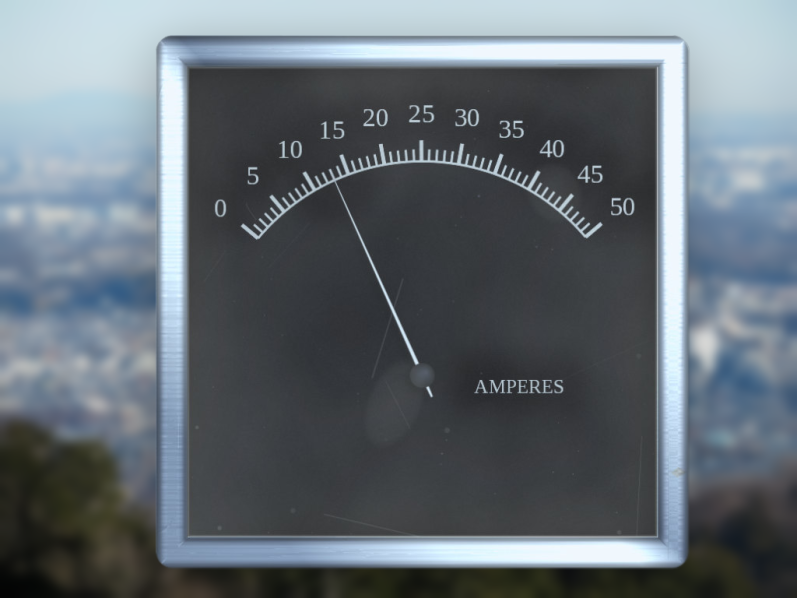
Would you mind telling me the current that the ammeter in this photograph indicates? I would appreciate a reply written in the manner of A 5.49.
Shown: A 13
